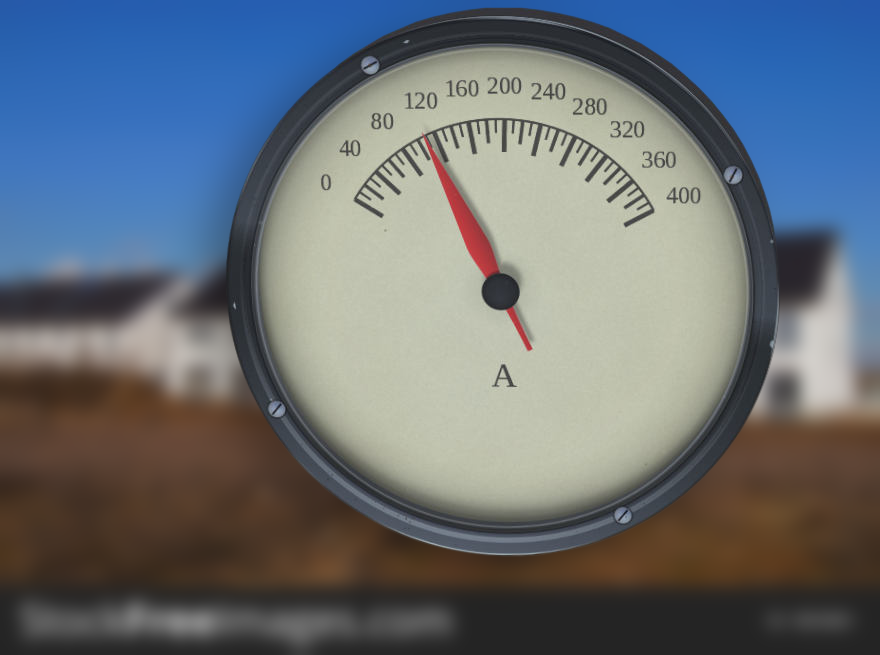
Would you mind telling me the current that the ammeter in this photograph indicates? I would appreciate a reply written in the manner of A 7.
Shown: A 110
